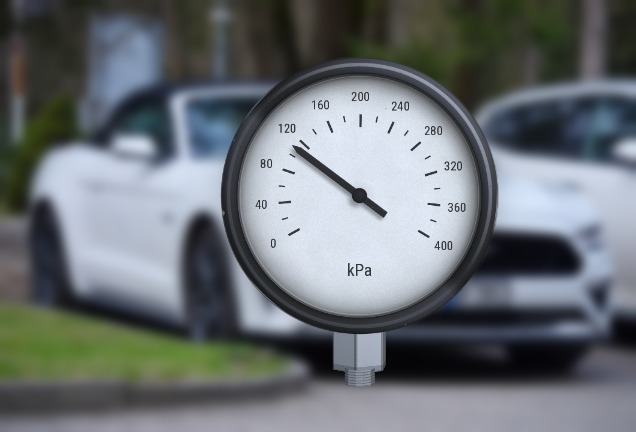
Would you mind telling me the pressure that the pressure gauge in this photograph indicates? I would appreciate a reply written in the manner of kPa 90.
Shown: kPa 110
